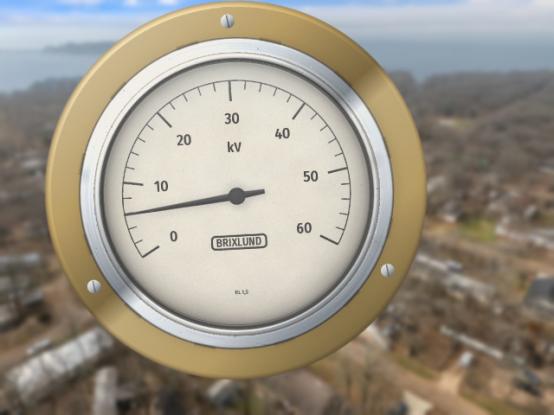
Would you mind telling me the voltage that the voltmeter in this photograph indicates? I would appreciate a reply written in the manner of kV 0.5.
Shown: kV 6
